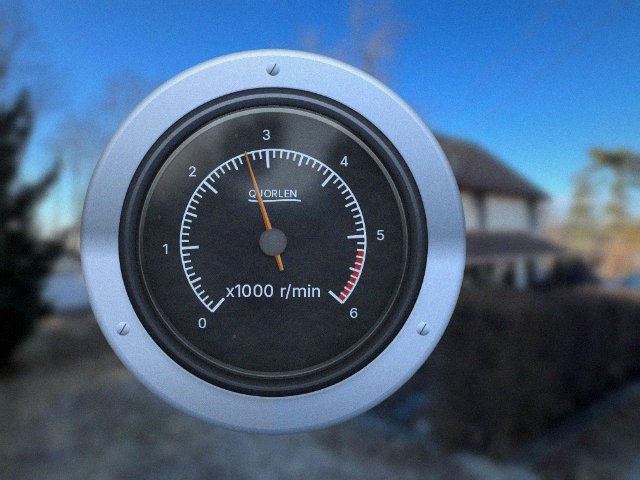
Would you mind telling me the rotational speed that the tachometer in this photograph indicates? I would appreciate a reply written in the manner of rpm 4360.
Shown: rpm 2700
